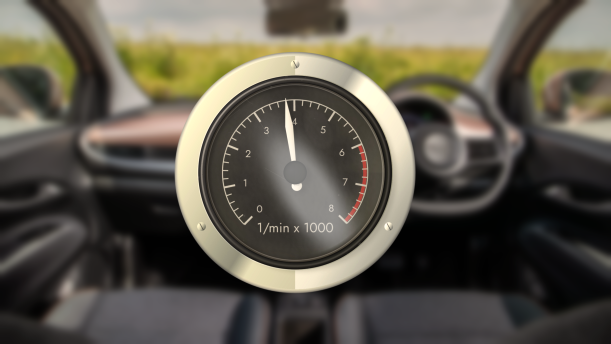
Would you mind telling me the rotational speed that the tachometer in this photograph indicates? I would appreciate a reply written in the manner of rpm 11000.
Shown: rpm 3800
